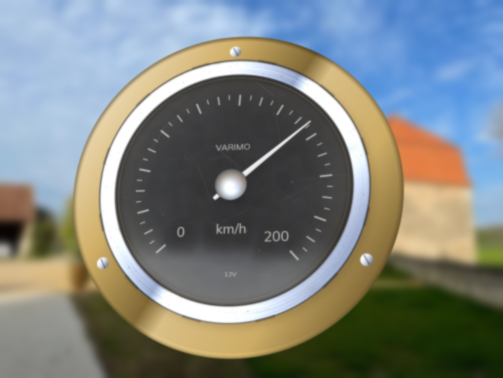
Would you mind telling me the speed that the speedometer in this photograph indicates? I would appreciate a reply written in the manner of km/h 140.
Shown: km/h 135
